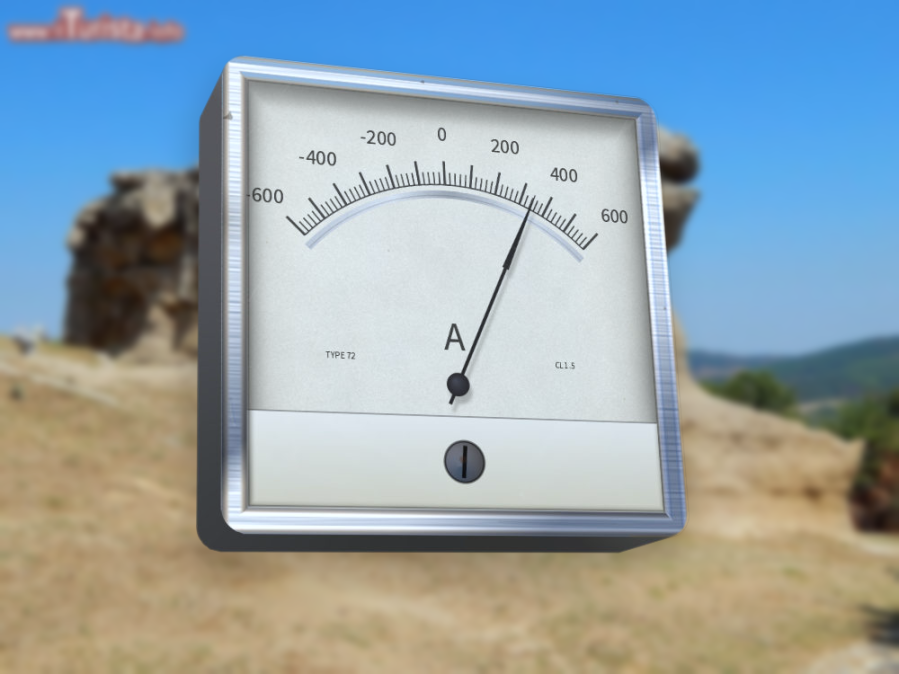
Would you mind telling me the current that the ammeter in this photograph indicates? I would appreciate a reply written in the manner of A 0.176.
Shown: A 340
